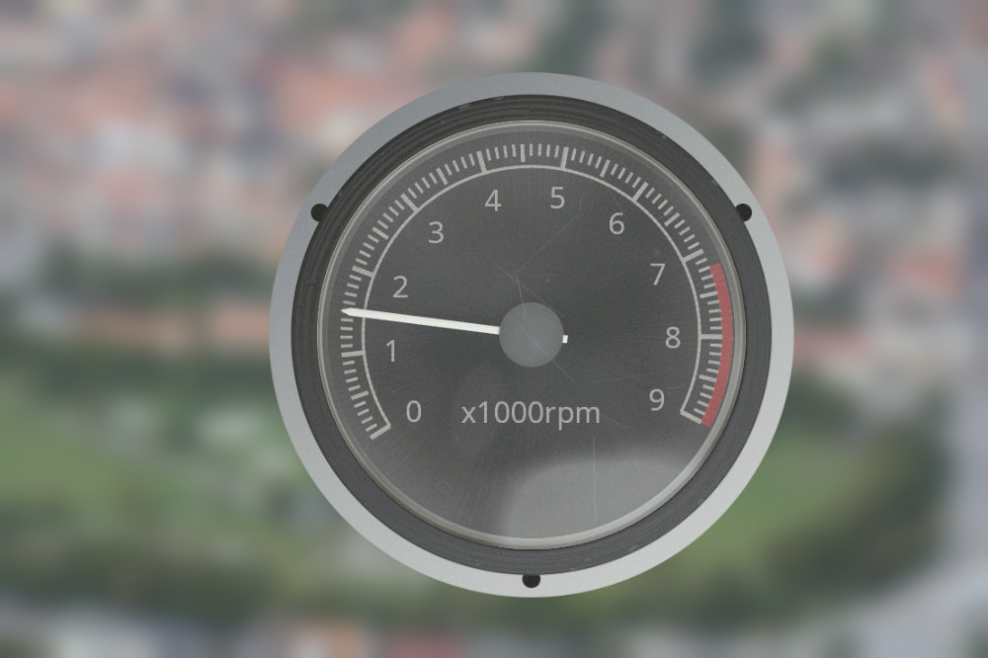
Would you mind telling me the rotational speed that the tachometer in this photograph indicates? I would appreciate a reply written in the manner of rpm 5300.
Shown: rpm 1500
